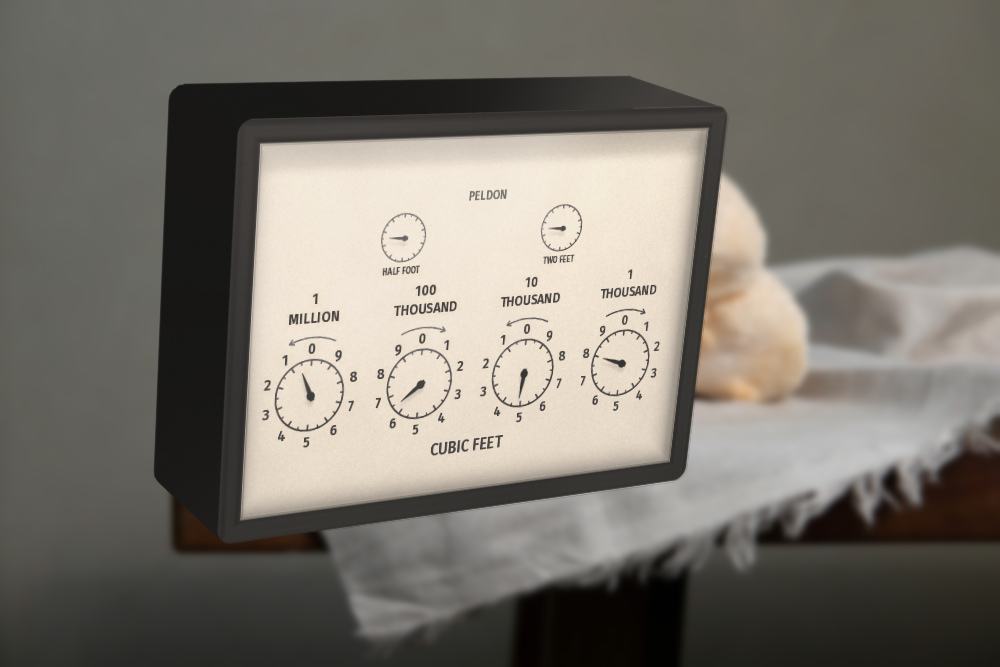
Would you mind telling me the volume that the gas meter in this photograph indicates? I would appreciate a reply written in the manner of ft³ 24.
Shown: ft³ 64800
